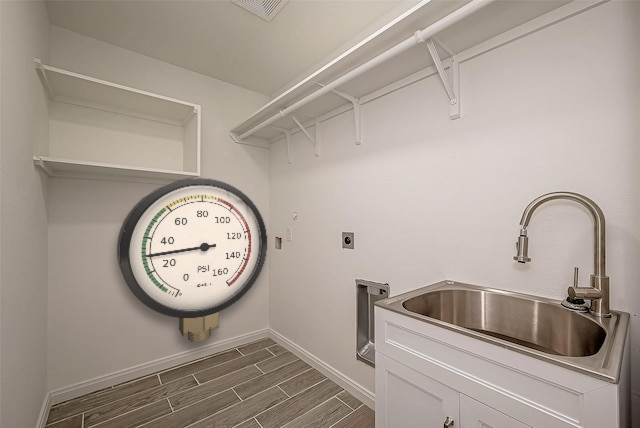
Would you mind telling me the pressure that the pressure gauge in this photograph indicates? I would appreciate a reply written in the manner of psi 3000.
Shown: psi 30
